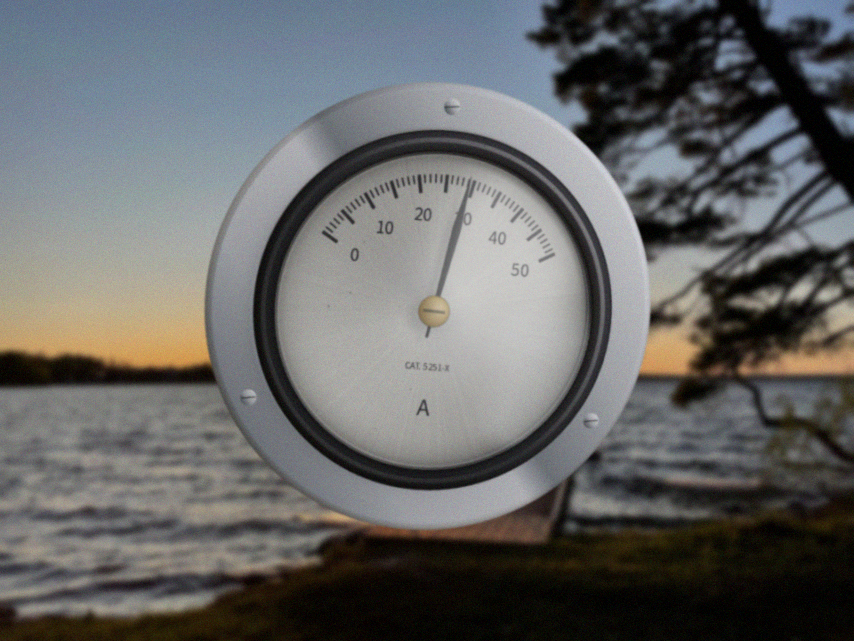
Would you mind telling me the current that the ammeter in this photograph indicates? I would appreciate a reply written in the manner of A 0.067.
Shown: A 29
